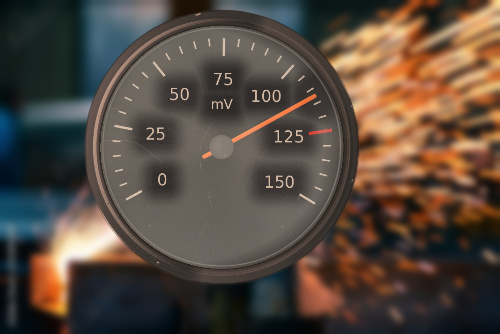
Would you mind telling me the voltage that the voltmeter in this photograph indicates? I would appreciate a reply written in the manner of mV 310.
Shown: mV 112.5
